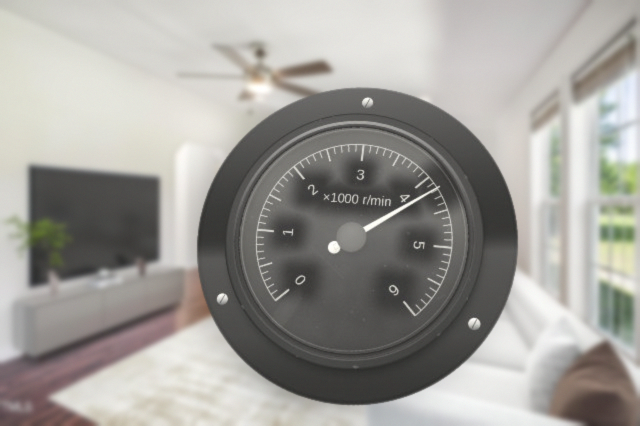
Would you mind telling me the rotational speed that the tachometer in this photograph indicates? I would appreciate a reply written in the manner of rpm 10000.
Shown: rpm 4200
